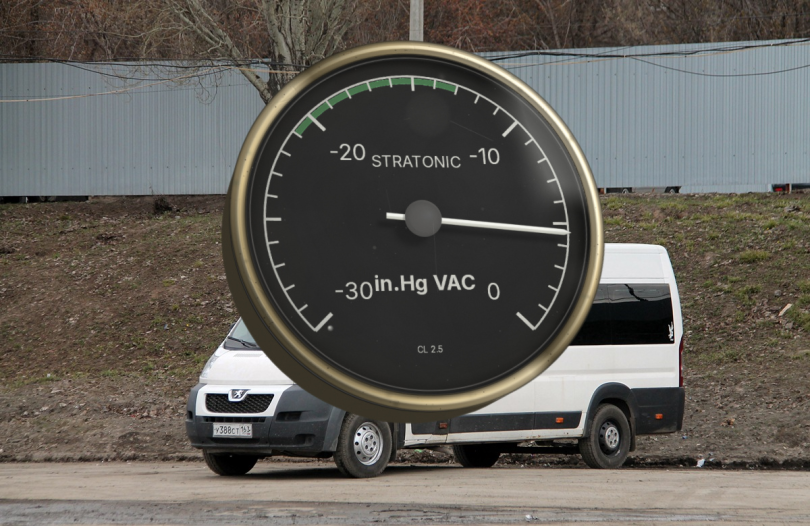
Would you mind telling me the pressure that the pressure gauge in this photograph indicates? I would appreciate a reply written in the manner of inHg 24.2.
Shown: inHg -4.5
